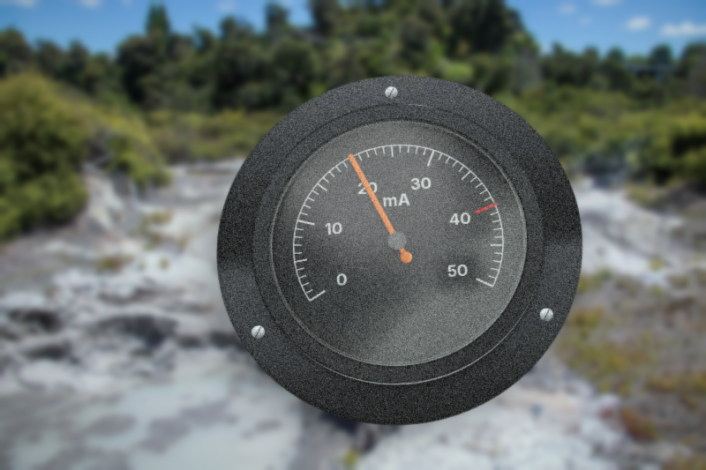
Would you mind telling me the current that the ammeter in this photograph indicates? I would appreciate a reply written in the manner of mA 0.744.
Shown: mA 20
